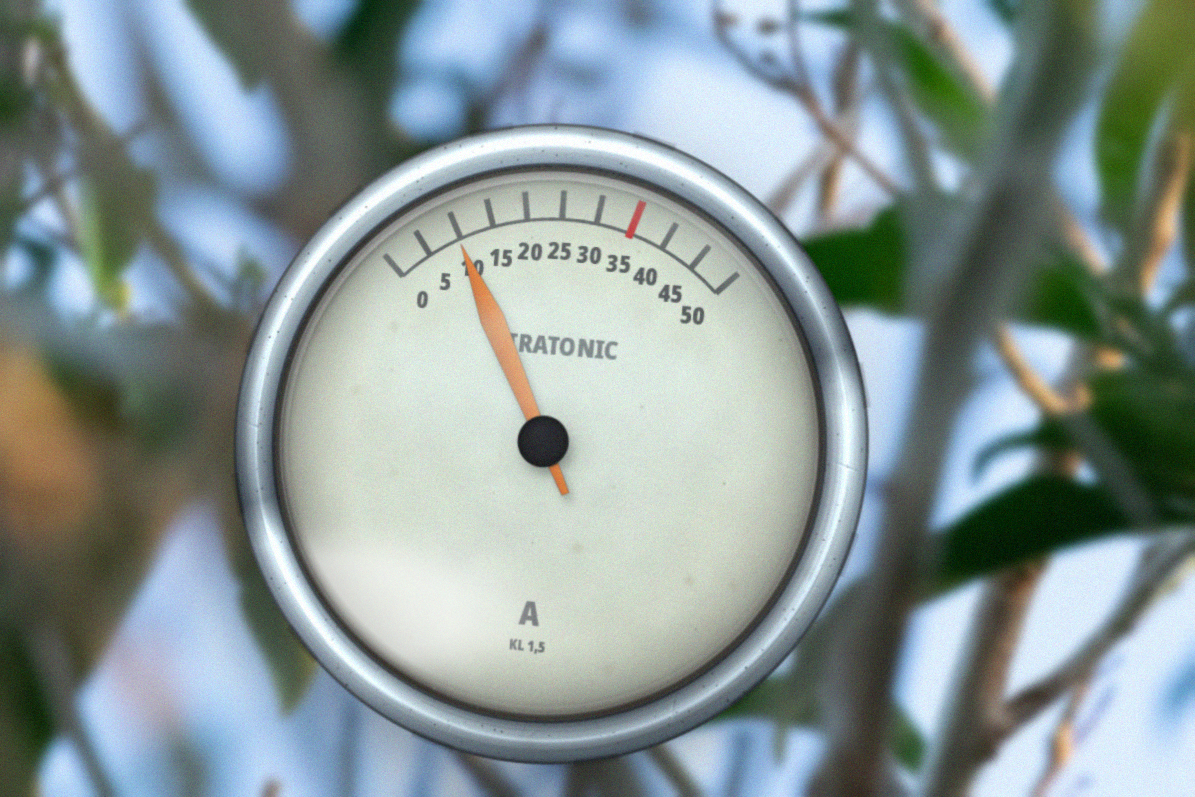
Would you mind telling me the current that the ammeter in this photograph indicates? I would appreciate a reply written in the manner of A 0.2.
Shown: A 10
